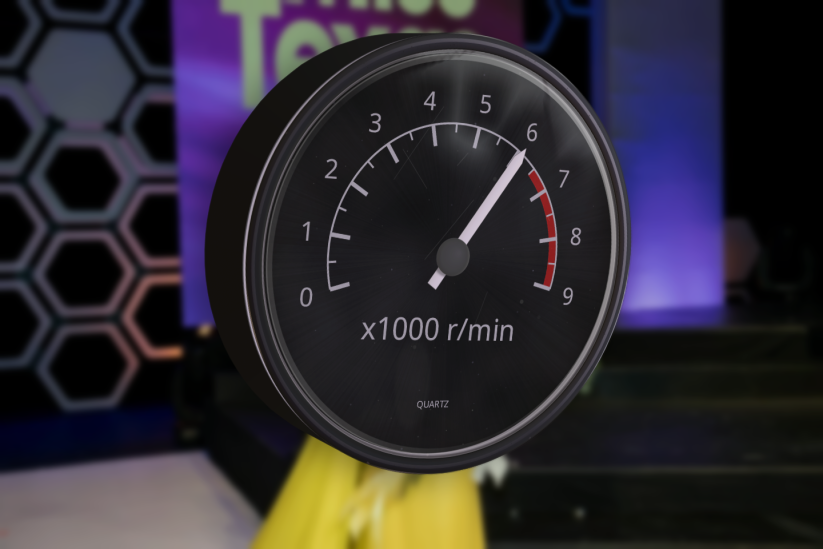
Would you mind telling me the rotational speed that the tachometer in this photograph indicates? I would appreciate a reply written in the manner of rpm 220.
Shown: rpm 6000
